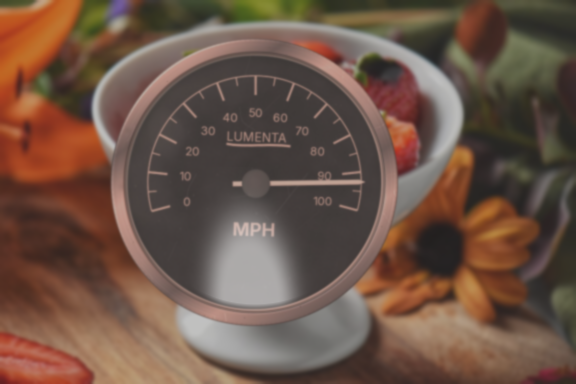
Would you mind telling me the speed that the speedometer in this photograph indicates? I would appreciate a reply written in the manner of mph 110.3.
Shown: mph 92.5
